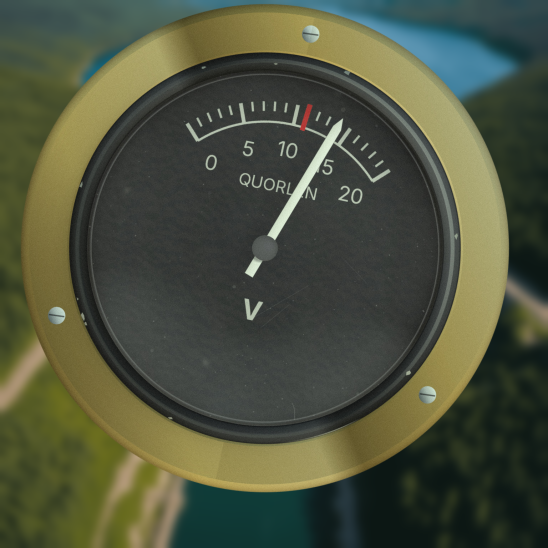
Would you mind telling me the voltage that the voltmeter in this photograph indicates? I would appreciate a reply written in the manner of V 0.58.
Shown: V 14
